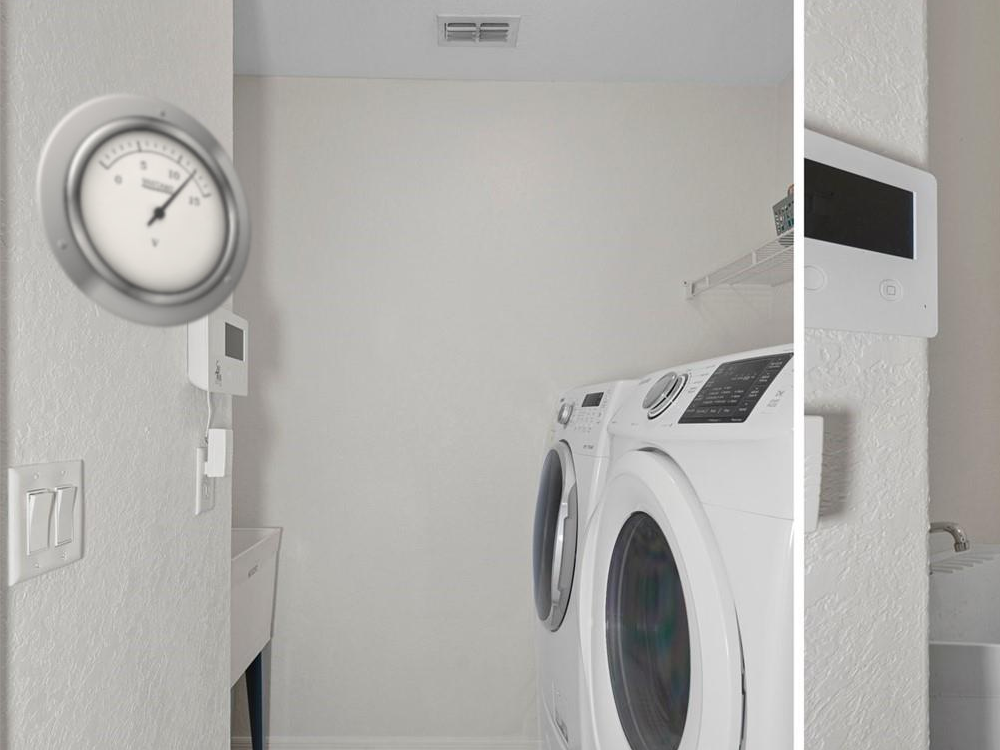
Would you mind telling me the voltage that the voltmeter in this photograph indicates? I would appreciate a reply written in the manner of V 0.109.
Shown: V 12
